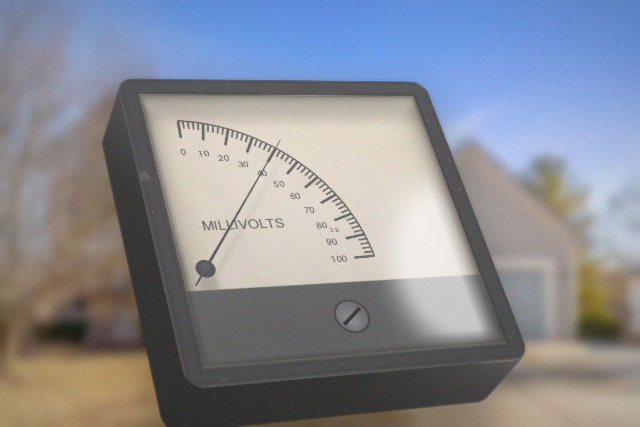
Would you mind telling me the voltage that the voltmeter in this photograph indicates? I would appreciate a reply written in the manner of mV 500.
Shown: mV 40
